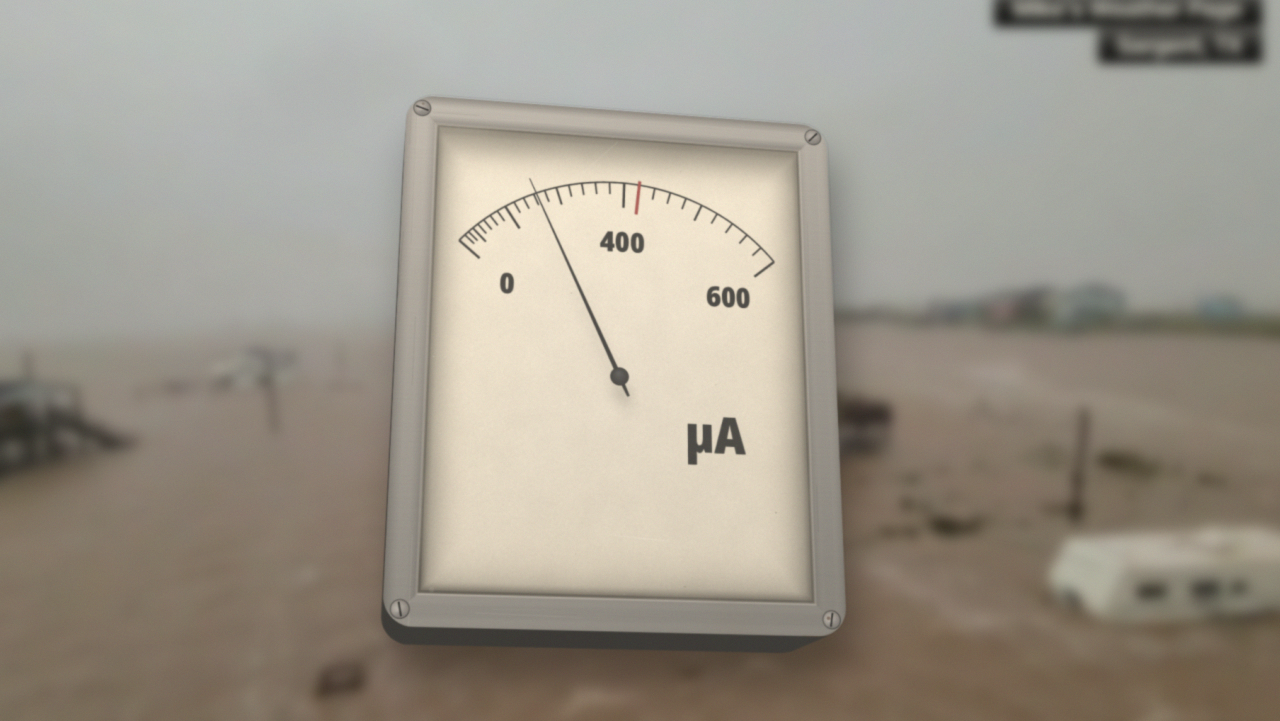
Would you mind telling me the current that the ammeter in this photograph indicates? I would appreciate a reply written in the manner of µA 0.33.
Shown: µA 260
